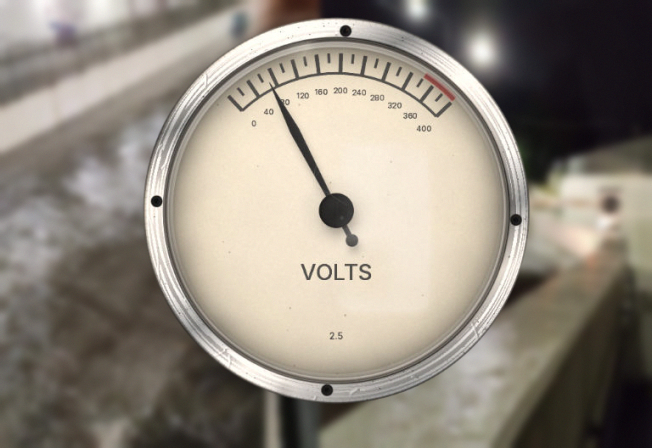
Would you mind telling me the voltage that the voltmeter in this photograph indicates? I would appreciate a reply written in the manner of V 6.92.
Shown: V 70
